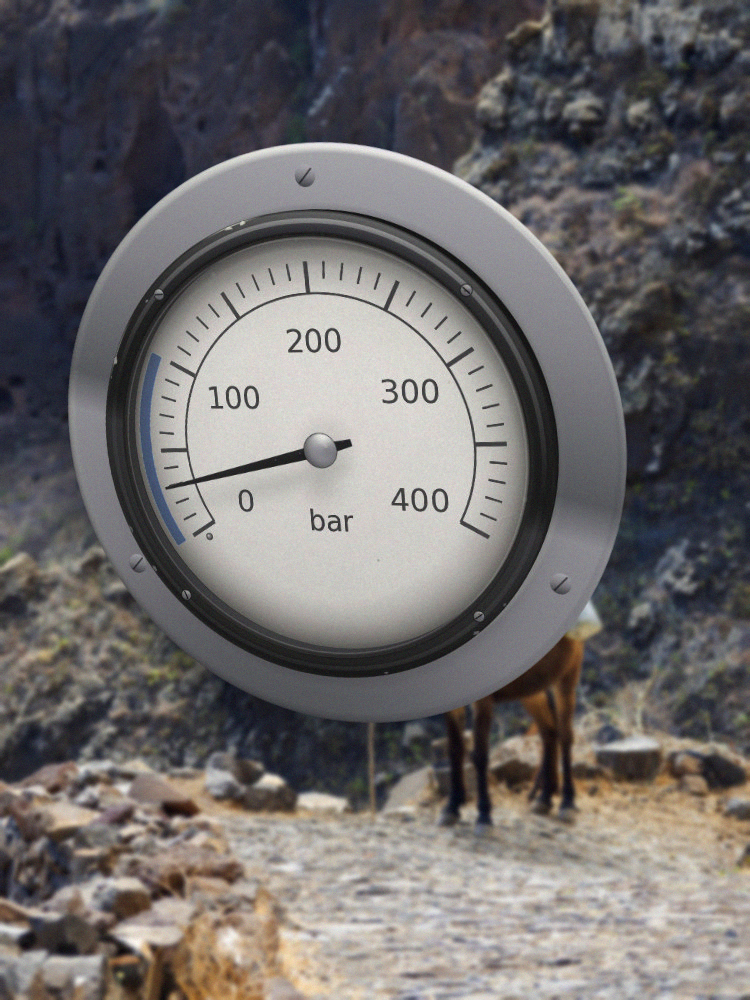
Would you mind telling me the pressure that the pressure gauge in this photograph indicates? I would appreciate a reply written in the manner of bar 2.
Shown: bar 30
